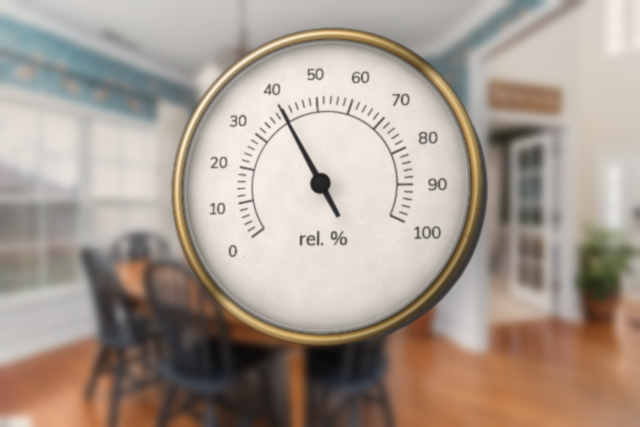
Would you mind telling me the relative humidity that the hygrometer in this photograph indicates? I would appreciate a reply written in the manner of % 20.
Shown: % 40
